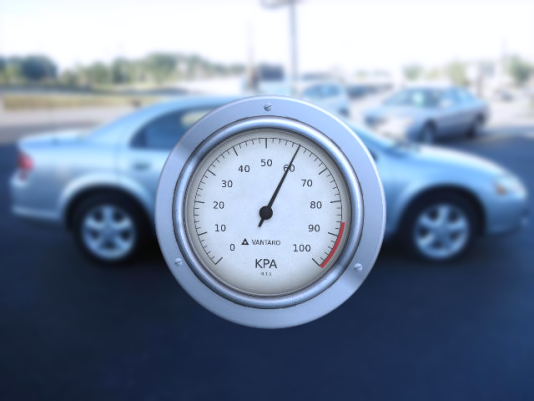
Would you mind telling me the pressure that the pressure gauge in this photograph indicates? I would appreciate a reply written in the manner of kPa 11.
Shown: kPa 60
